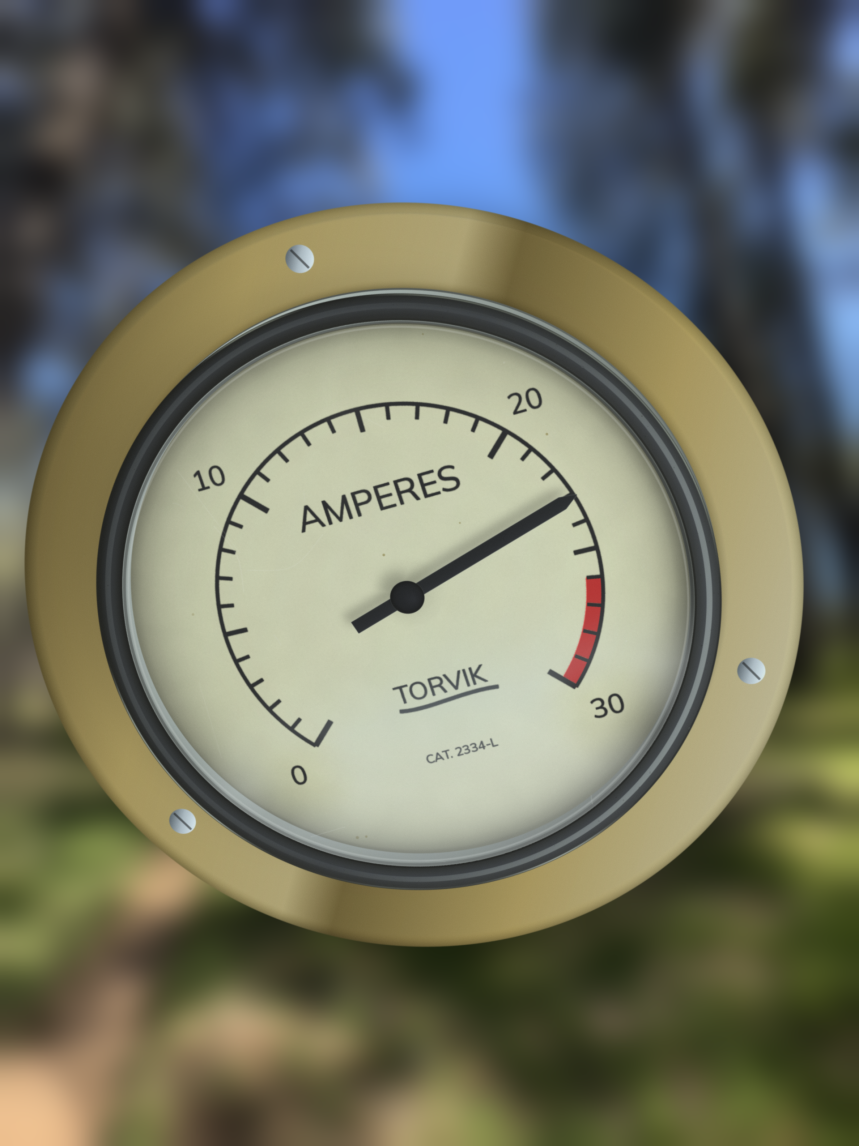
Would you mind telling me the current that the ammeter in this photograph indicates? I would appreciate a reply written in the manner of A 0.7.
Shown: A 23
